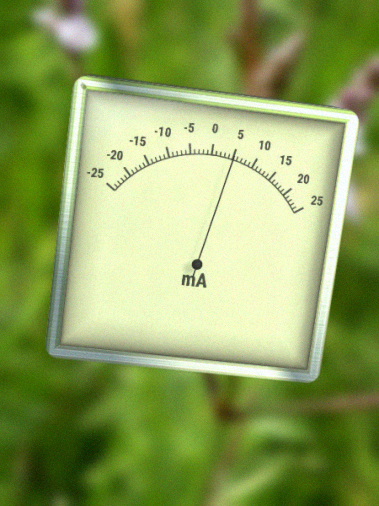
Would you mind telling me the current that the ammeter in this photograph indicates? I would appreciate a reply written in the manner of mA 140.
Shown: mA 5
